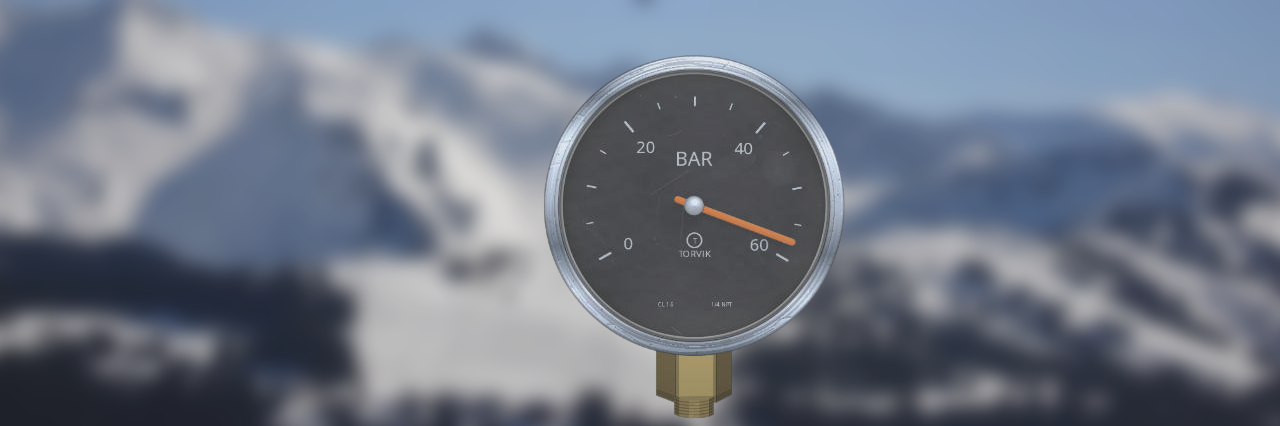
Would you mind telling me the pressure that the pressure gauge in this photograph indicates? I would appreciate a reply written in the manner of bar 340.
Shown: bar 57.5
